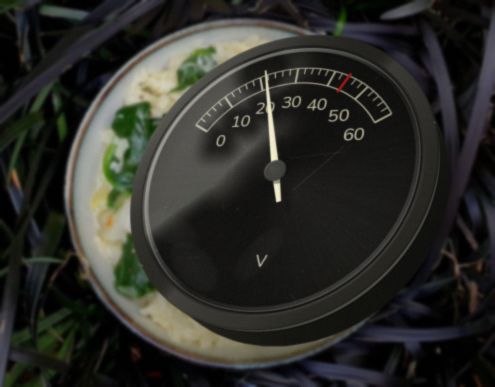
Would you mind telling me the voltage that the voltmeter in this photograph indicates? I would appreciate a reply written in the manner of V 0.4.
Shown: V 22
